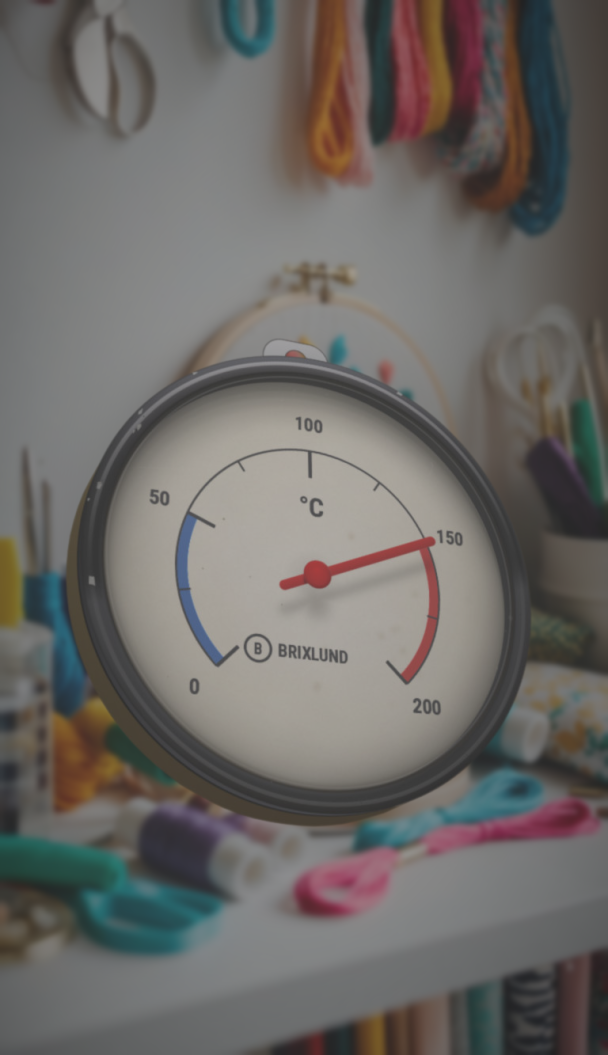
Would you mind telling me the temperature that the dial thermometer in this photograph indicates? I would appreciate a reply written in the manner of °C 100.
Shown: °C 150
